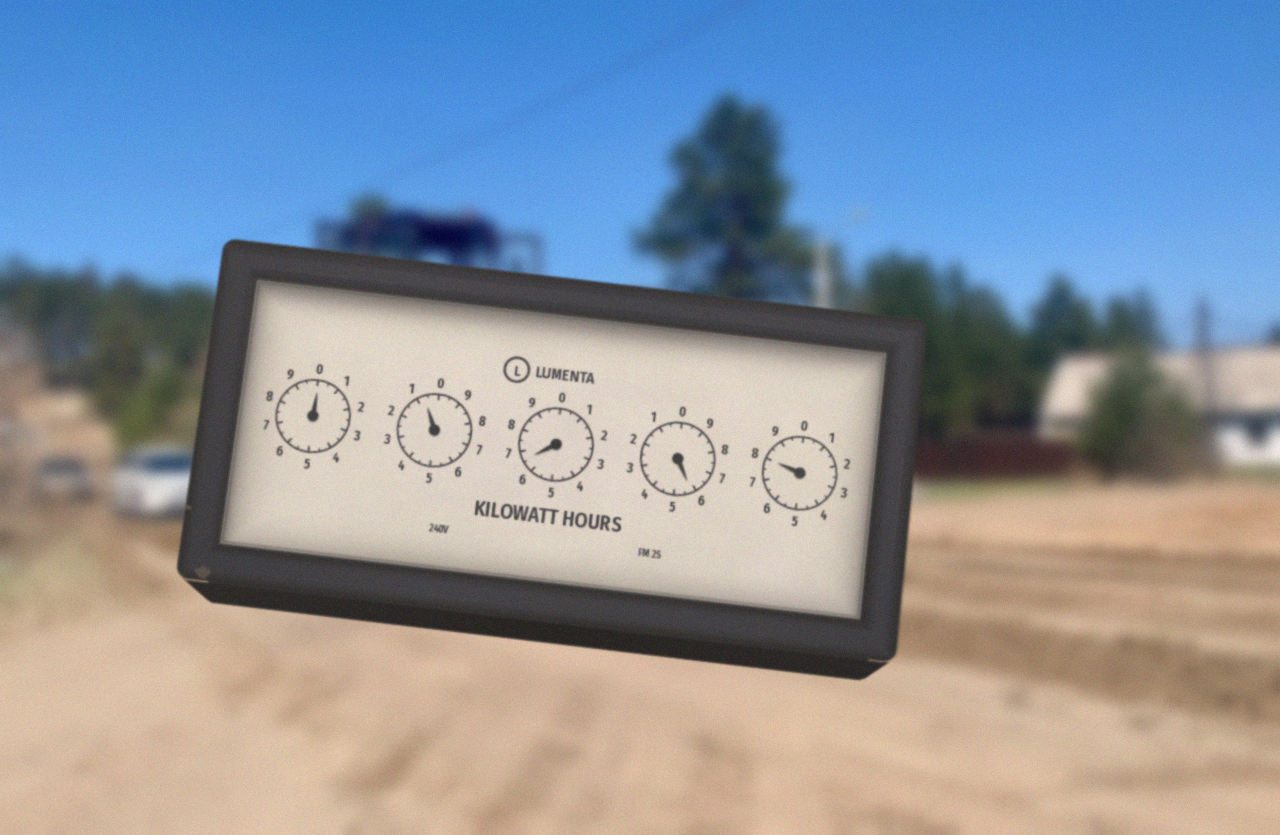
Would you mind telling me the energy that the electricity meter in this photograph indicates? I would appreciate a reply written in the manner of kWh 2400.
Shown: kWh 658
